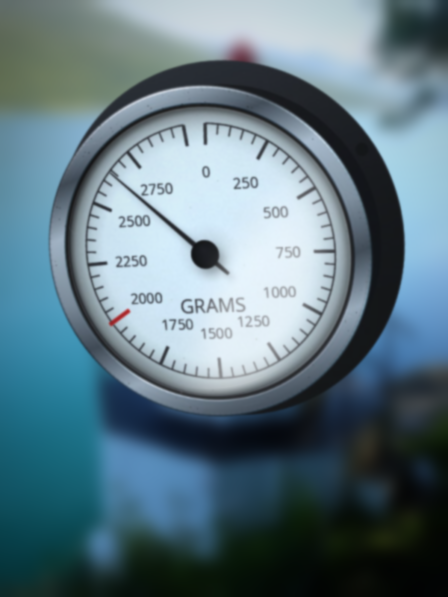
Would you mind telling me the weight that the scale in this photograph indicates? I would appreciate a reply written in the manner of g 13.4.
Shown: g 2650
